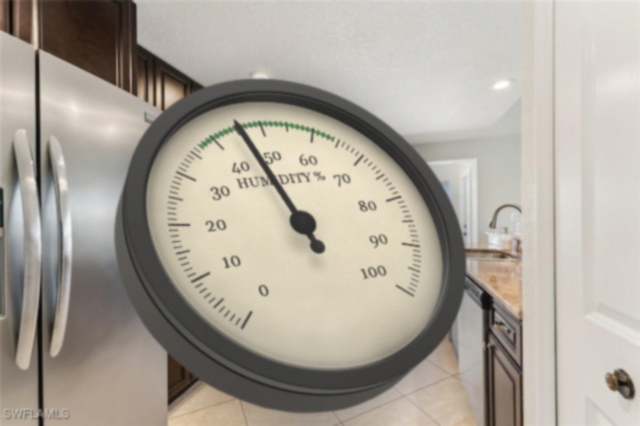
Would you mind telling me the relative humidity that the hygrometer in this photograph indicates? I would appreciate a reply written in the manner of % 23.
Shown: % 45
